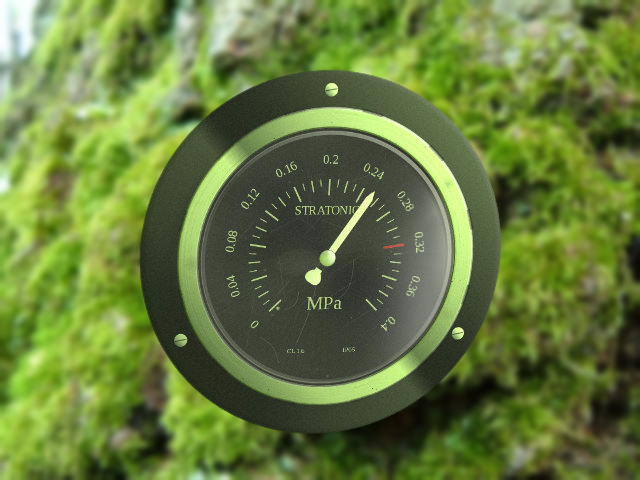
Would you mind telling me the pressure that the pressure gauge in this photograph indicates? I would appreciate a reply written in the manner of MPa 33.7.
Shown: MPa 0.25
